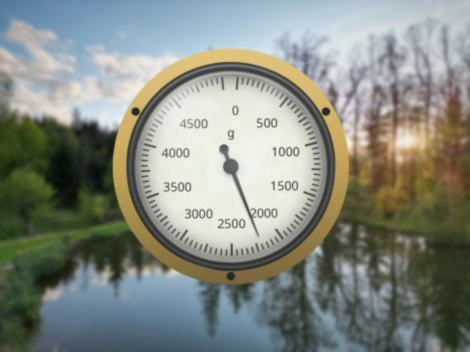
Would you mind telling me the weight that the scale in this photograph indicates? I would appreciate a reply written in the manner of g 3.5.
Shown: g 2200
